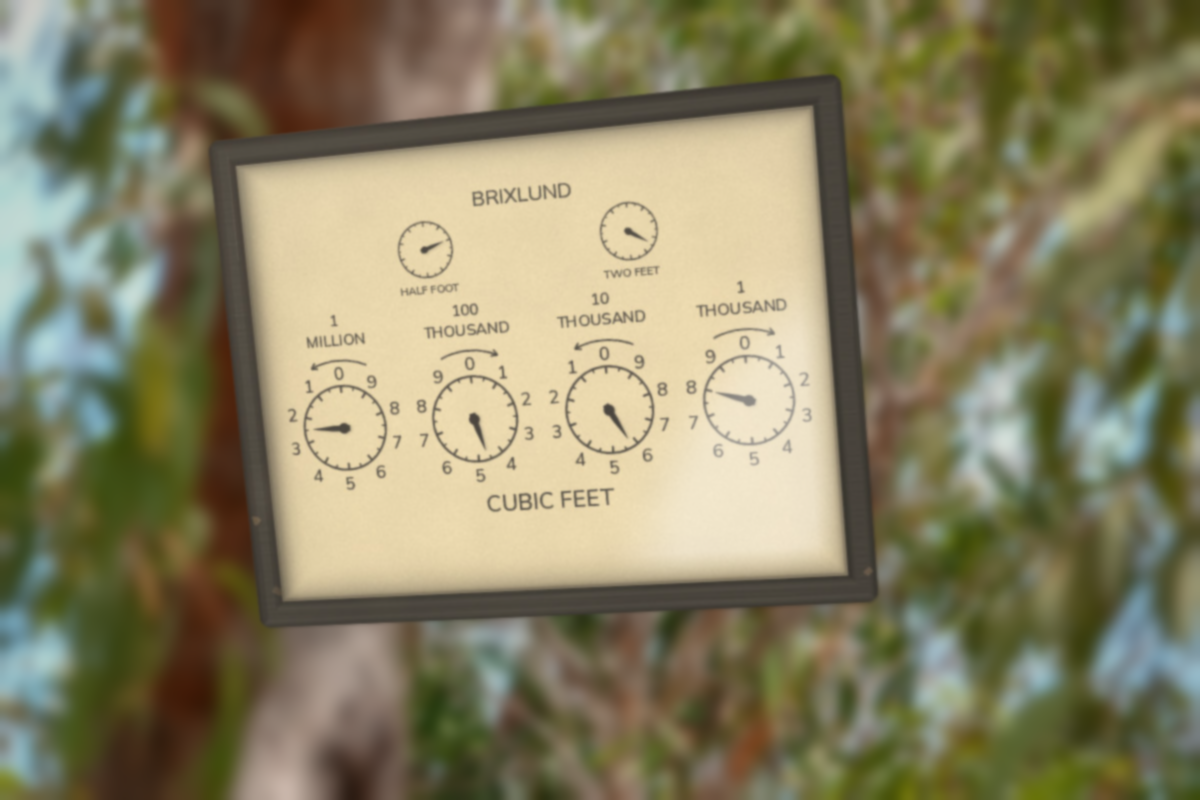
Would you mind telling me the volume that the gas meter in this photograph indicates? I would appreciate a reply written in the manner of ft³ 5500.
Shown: ft³ 245800
